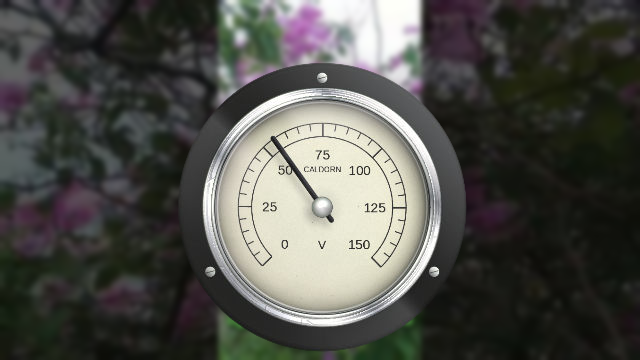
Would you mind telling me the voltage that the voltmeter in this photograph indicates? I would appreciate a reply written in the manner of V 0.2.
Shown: V 55
